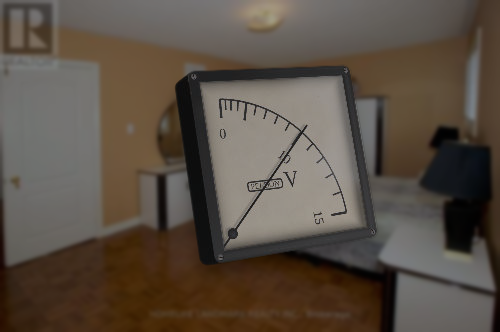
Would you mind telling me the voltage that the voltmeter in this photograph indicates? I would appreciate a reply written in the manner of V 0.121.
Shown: V 10
